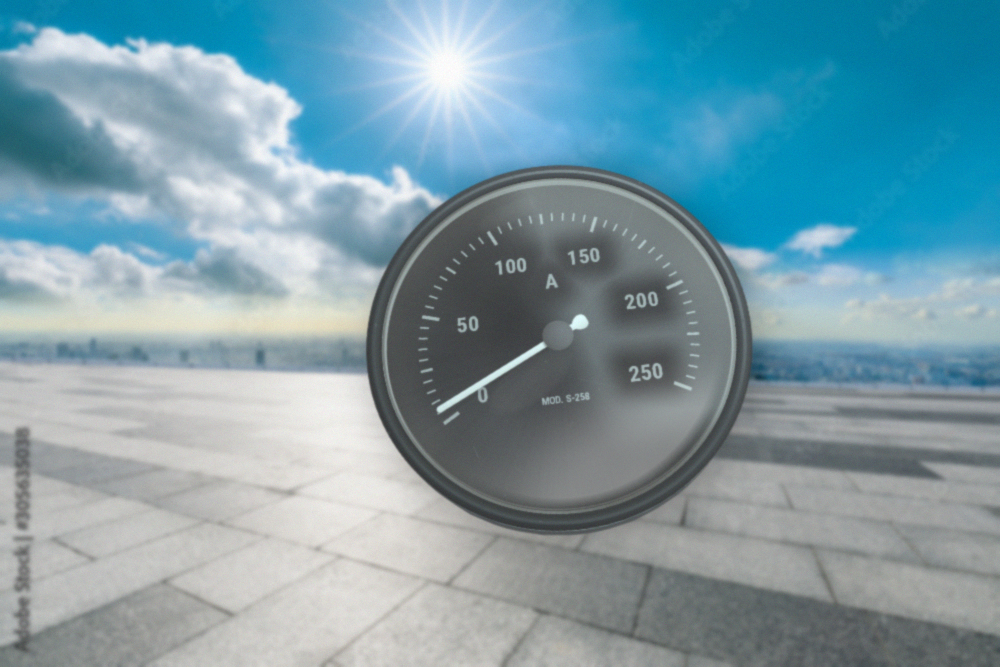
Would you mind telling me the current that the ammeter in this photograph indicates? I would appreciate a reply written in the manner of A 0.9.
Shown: A 5
